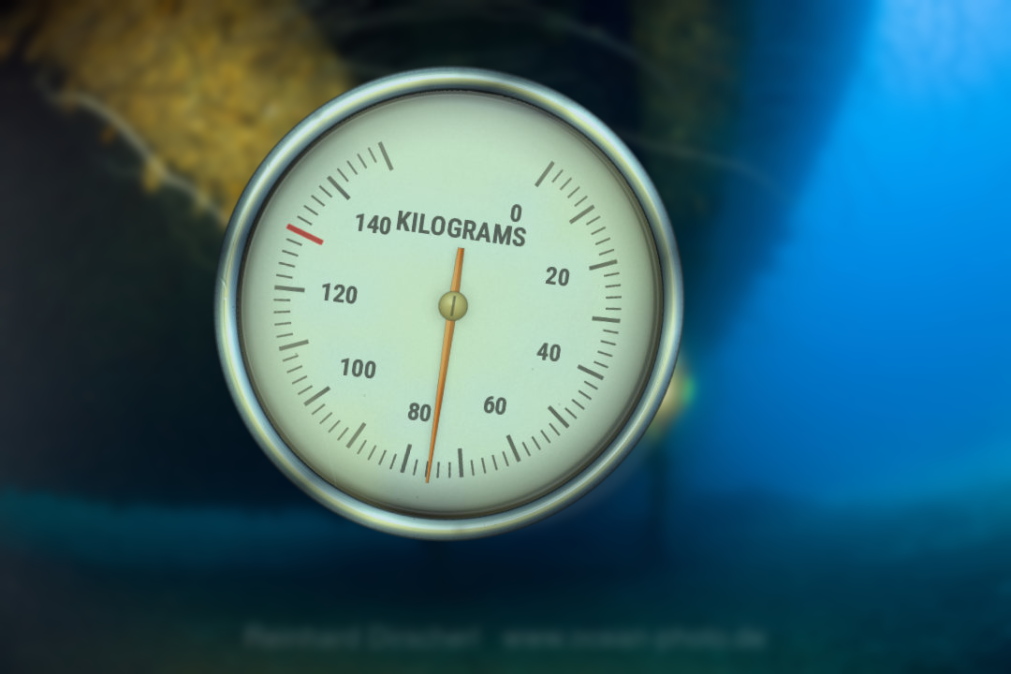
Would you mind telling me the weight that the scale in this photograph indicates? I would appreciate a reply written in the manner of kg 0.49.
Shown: kg 76
